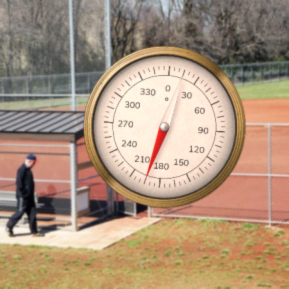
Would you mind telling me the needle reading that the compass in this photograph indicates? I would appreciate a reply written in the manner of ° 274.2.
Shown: ° 195
